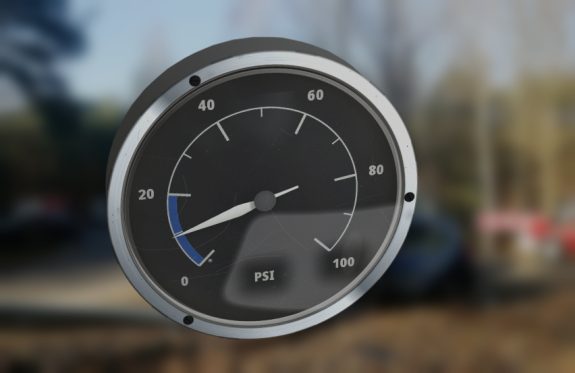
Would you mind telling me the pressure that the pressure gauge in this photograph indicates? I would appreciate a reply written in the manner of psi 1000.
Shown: psi 10
